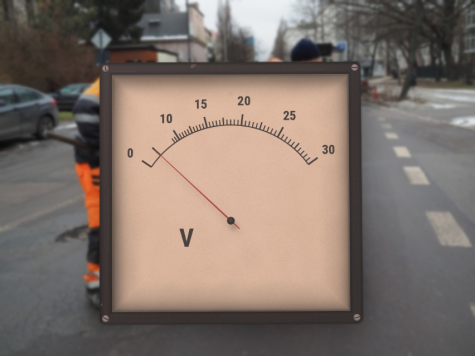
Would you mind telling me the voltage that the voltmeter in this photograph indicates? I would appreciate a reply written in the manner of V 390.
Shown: V 5
